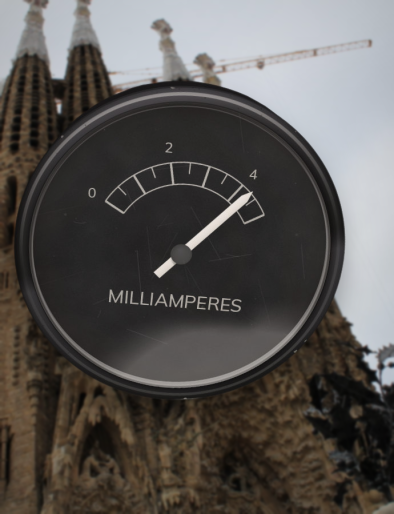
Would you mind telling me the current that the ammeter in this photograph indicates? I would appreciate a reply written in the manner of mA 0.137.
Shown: mA 4.25
